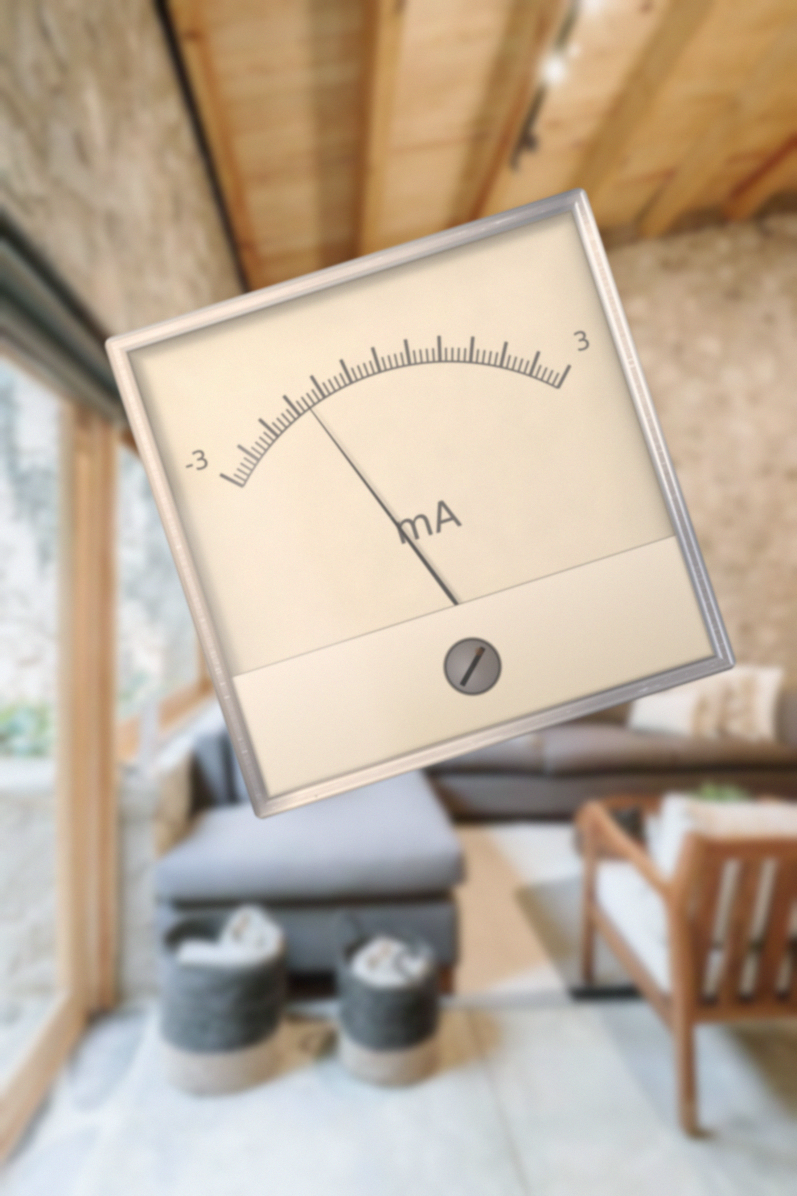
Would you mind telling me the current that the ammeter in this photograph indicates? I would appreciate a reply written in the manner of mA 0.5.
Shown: mA -1.3
